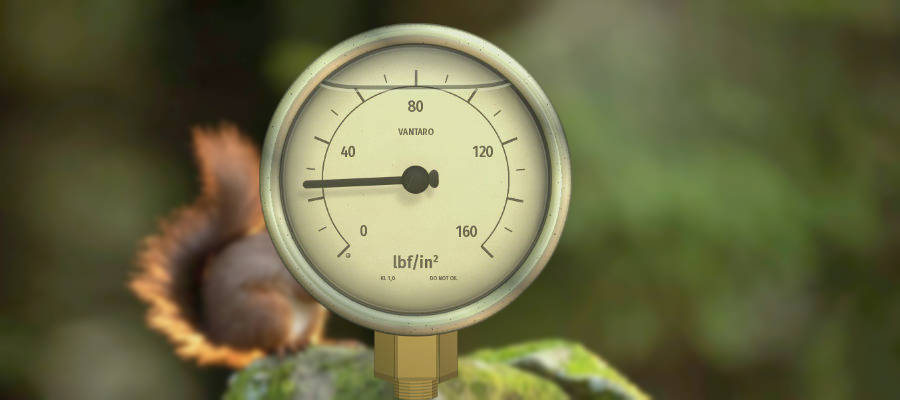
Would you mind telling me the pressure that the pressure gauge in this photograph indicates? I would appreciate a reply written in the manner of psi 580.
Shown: psi 25
